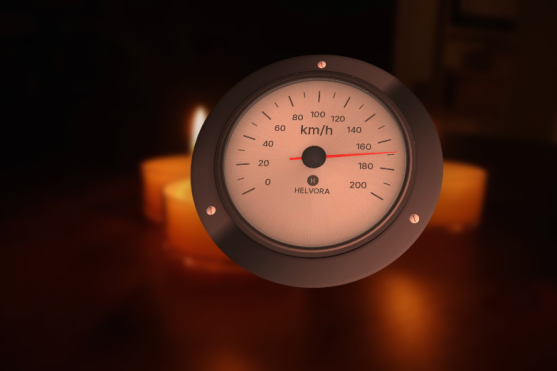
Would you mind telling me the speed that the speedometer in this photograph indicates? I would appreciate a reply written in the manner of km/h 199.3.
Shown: km/h 170
